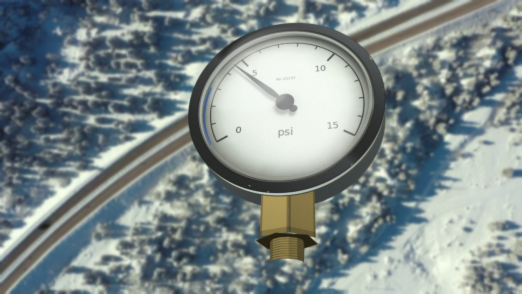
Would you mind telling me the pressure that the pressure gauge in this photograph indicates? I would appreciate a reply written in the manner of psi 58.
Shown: psi 4.5
